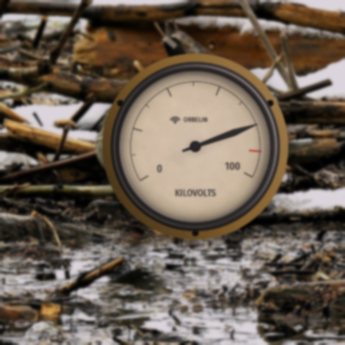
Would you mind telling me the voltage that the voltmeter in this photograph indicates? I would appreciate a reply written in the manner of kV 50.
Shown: kV 80
